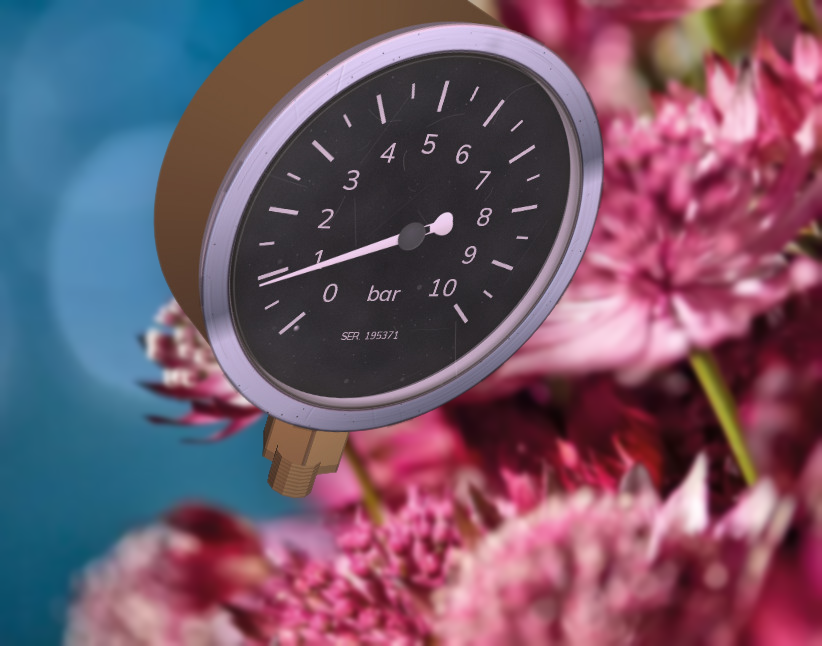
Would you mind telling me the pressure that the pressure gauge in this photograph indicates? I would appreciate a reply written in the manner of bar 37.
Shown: bar 1
